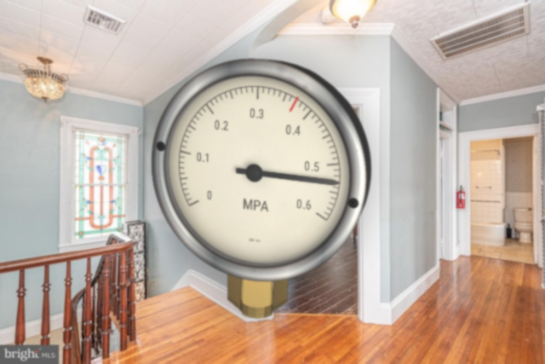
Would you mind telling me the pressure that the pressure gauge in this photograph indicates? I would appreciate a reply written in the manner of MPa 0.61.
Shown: MPa 0.53
